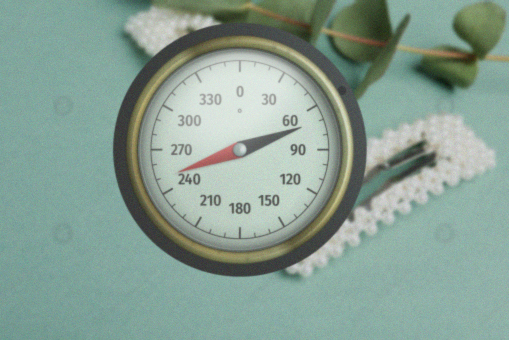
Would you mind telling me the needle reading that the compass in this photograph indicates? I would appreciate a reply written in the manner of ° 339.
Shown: ° 250
